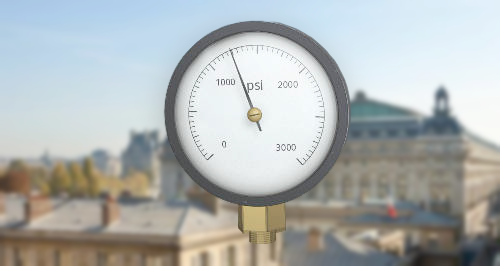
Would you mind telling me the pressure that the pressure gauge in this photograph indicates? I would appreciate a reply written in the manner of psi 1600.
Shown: psi 1250
